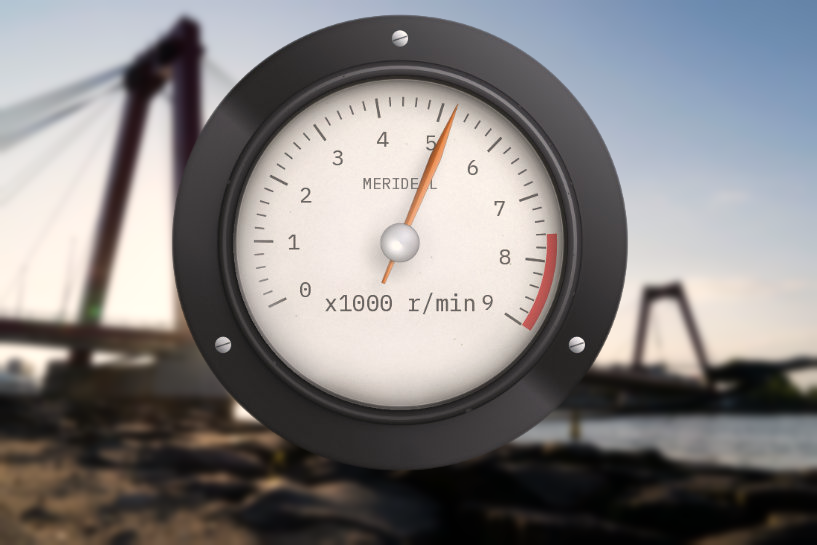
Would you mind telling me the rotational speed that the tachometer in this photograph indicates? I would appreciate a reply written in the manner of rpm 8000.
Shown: rpm 5200
